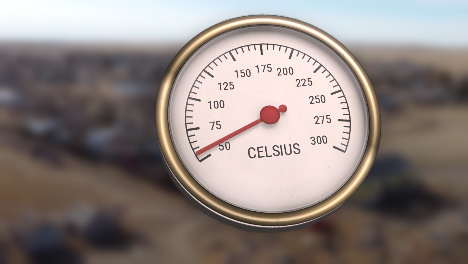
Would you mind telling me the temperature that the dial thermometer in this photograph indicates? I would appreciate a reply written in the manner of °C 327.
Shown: °C 55
